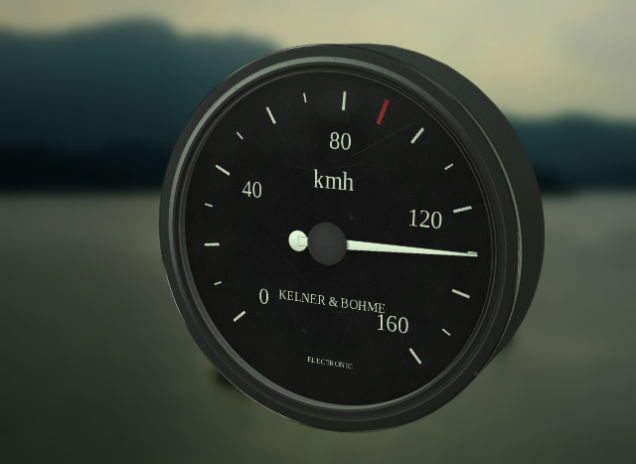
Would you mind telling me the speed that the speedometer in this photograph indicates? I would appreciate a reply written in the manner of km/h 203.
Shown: km/h 130
